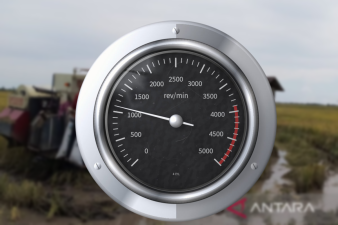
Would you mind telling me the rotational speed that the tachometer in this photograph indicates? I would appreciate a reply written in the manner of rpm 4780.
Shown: rpm 1100
